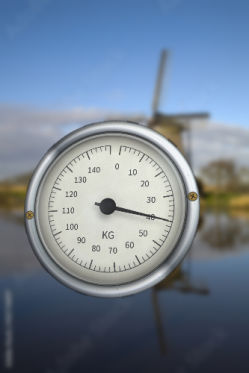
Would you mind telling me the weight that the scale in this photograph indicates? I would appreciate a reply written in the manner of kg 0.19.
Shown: kg 40
